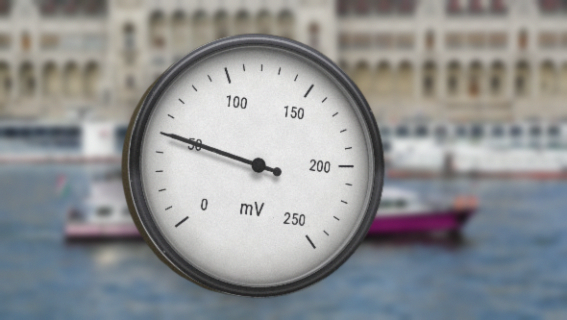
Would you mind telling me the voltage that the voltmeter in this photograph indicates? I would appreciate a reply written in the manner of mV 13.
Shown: mV 50
